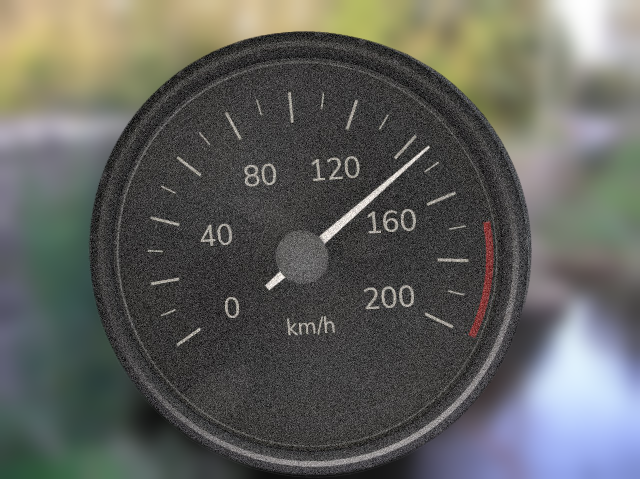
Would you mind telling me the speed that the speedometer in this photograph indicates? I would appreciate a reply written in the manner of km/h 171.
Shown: km/h 145
